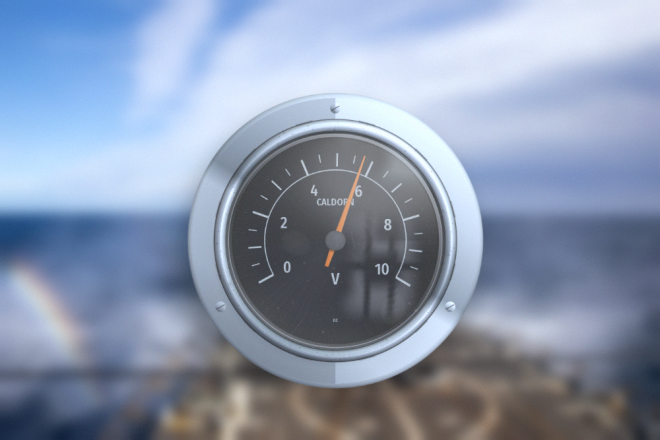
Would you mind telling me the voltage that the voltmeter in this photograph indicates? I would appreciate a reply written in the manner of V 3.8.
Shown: V 5.75
